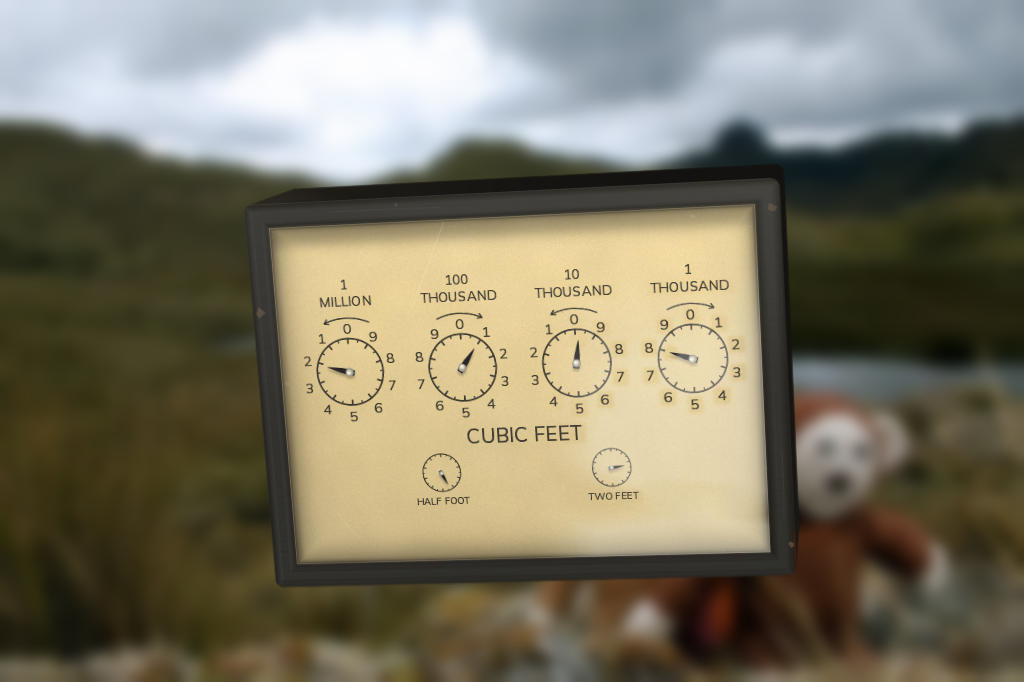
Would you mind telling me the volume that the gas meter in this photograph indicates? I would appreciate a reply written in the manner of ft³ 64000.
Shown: ft³ 209800
